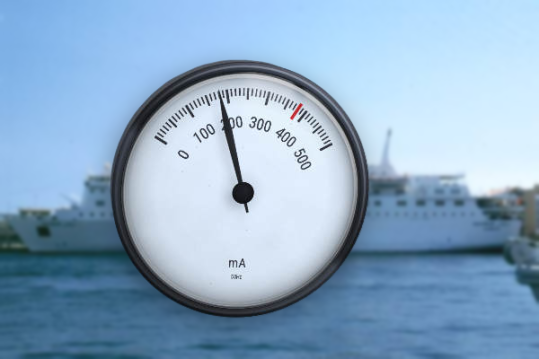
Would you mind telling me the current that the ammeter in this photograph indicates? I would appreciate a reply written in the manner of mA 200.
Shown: mA 180
